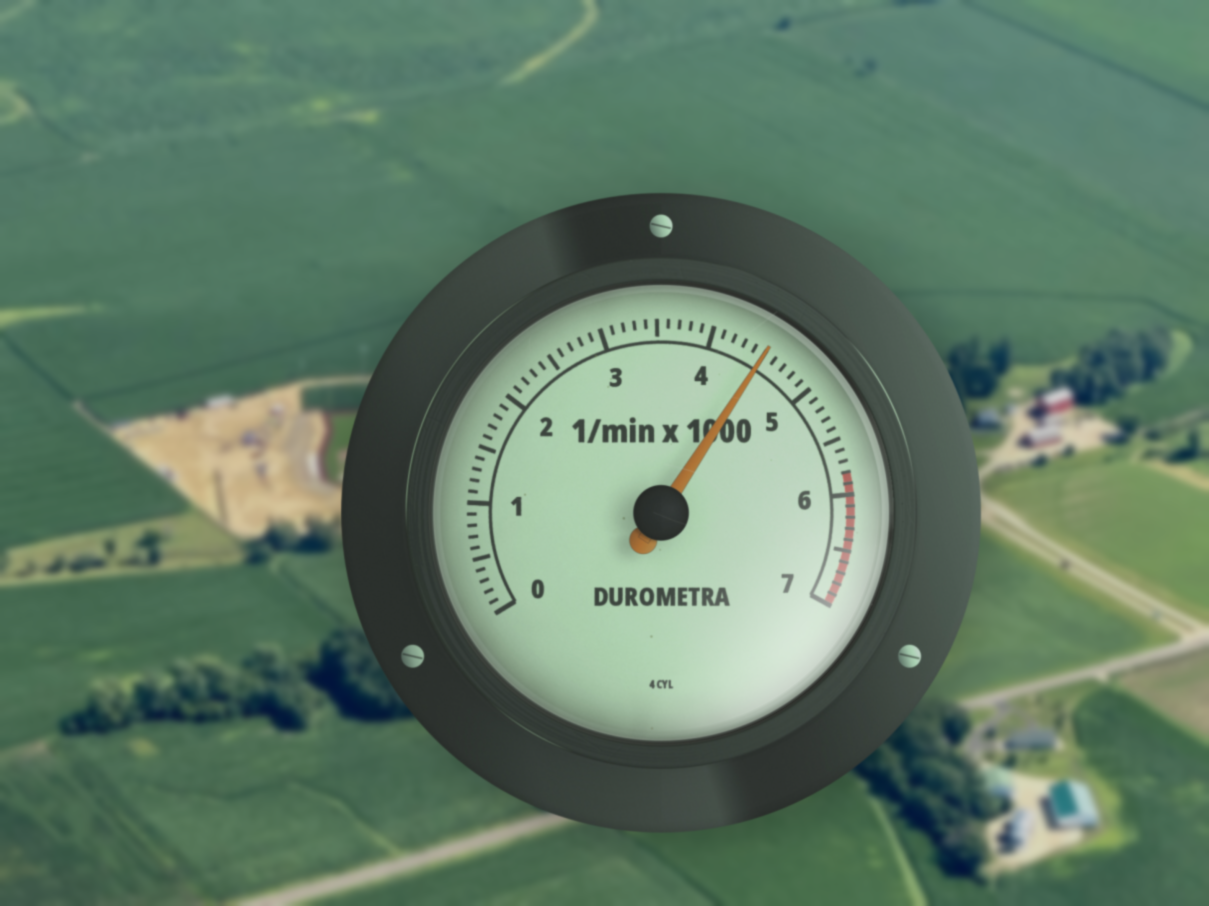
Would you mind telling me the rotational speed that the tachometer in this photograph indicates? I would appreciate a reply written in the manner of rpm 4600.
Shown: rpm 4500
